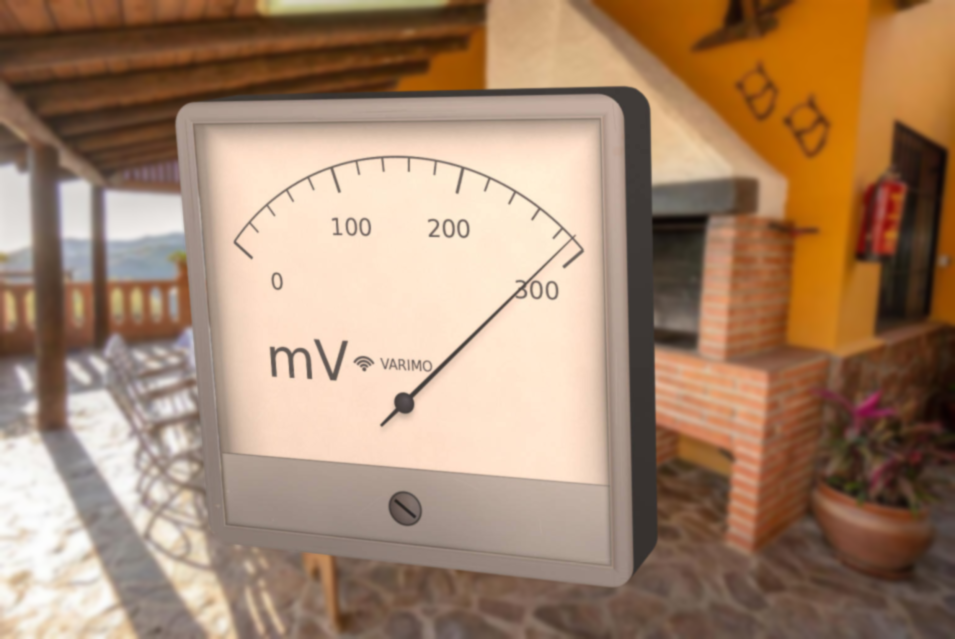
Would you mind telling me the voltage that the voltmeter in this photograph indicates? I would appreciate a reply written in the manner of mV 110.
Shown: mV 290
